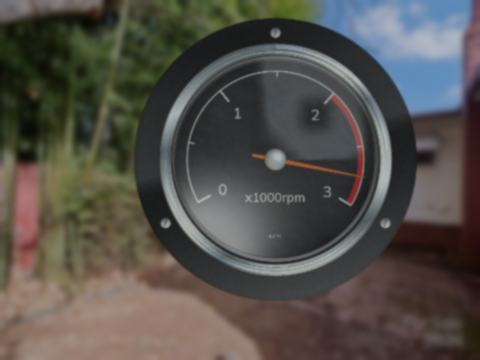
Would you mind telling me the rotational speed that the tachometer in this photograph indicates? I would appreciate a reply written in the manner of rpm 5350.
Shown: rpm 2750
